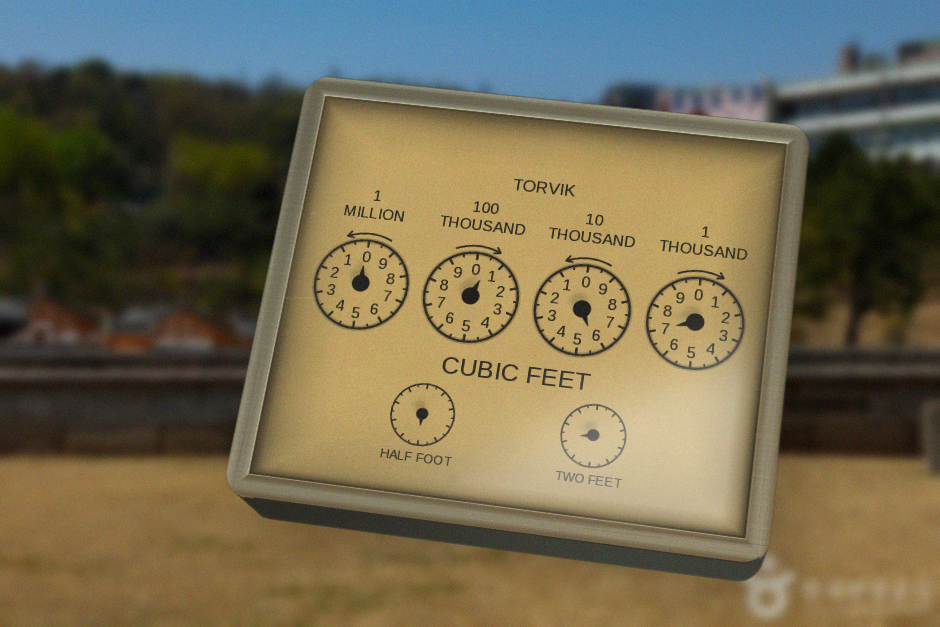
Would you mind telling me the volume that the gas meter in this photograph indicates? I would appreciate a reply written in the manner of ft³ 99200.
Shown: ft³ 5700
